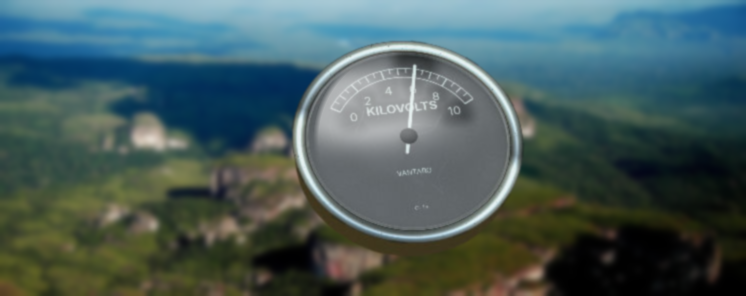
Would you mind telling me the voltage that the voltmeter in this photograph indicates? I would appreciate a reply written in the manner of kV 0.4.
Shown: kV 6
